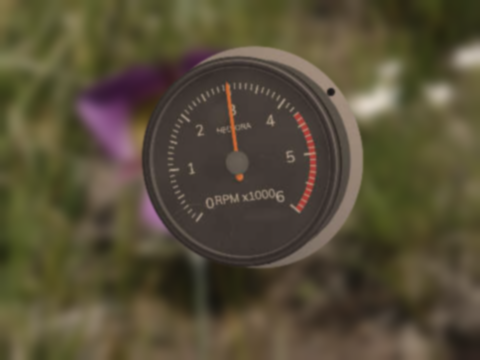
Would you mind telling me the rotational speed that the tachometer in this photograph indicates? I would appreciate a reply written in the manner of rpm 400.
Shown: rpm 3000
